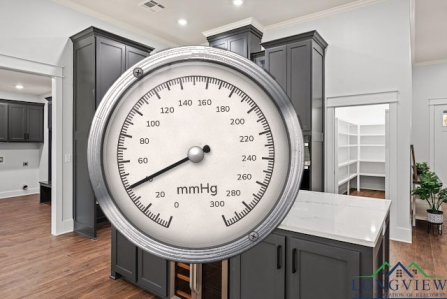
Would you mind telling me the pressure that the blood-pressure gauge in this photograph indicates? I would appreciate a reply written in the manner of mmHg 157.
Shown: mmHg 40
